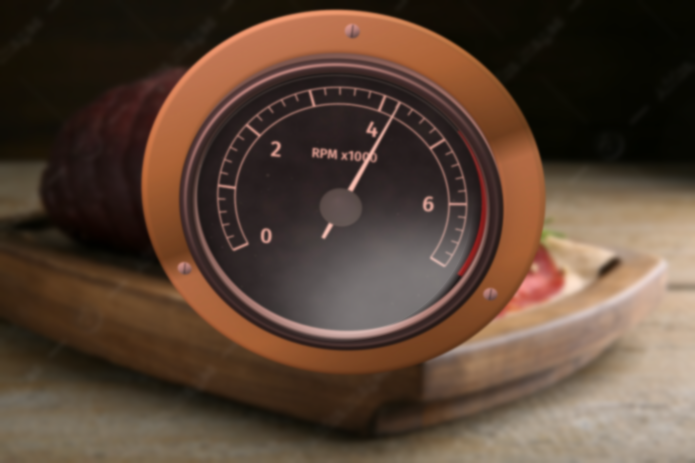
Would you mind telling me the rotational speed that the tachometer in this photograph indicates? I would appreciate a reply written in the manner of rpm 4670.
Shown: rpm 4200
